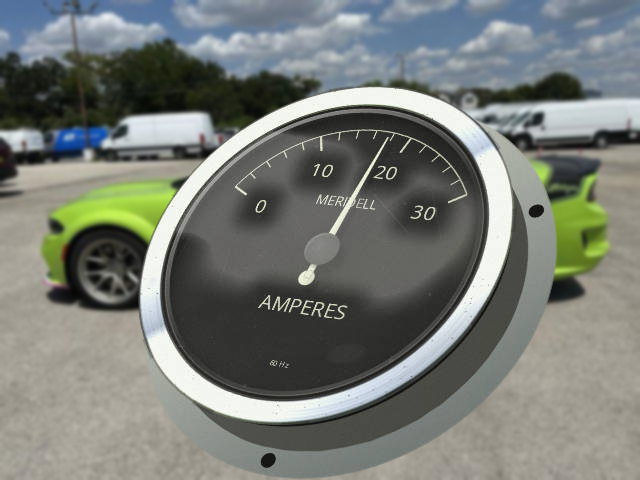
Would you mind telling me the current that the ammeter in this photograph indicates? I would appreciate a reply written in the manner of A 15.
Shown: A 18
